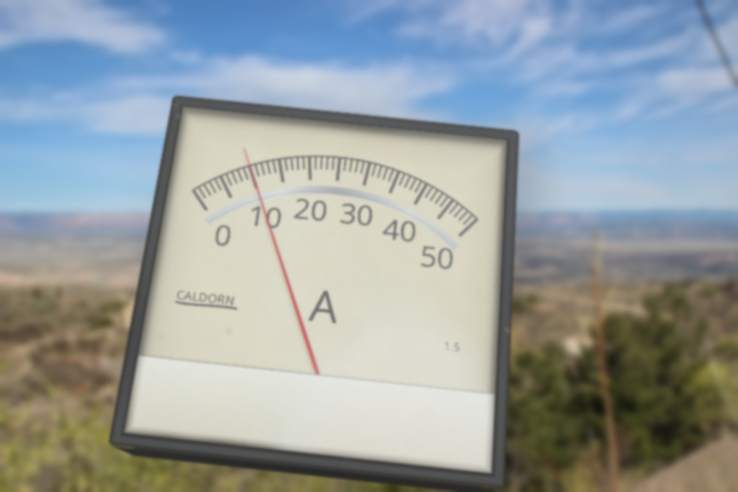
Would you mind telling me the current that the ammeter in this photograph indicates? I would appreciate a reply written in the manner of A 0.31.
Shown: A 10
